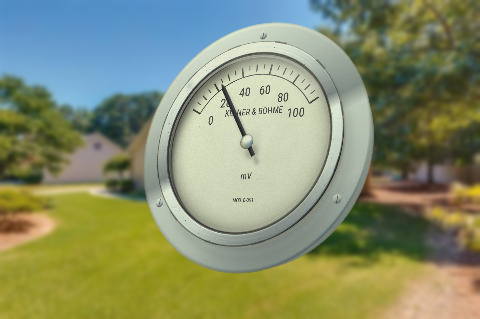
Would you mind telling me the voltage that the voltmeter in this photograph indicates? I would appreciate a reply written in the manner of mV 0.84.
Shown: mV 25
